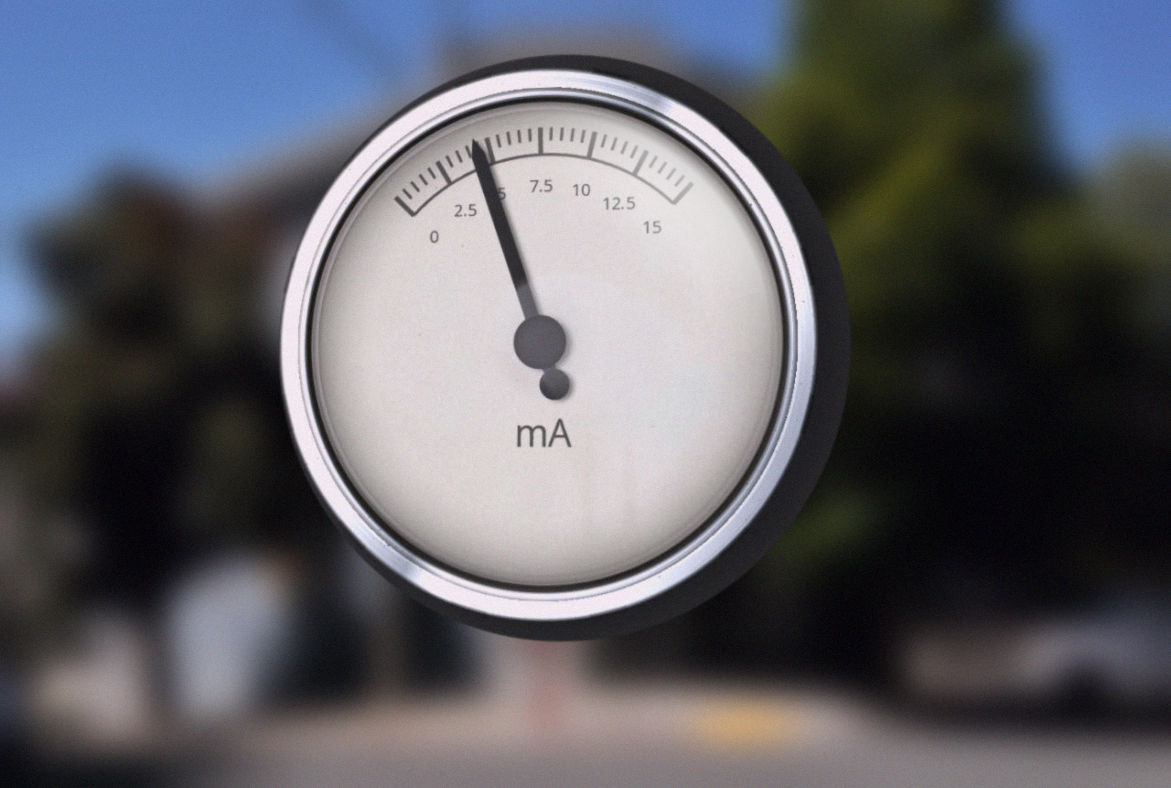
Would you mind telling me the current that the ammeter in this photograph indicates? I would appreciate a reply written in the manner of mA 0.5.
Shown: mA 4.5
